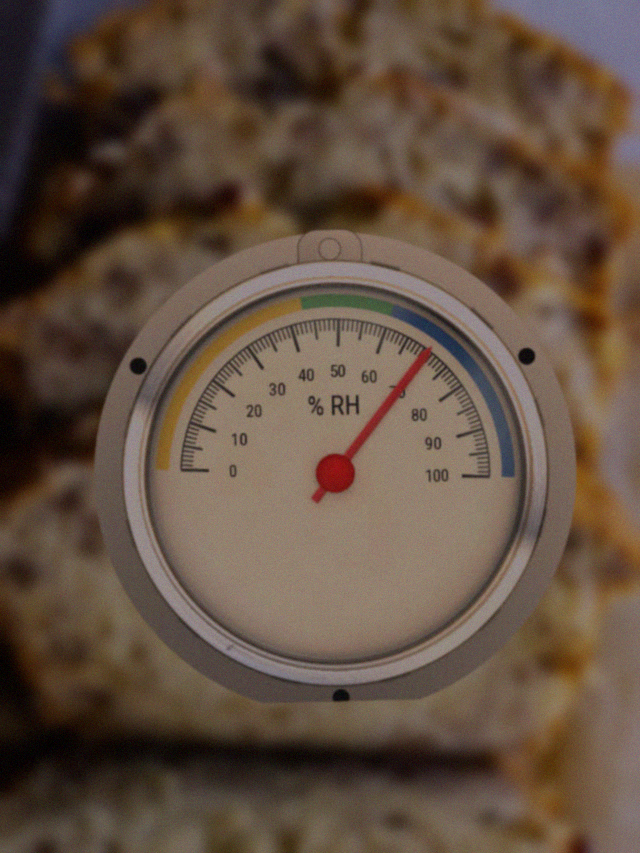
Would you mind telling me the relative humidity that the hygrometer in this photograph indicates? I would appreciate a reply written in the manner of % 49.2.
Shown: % 70
